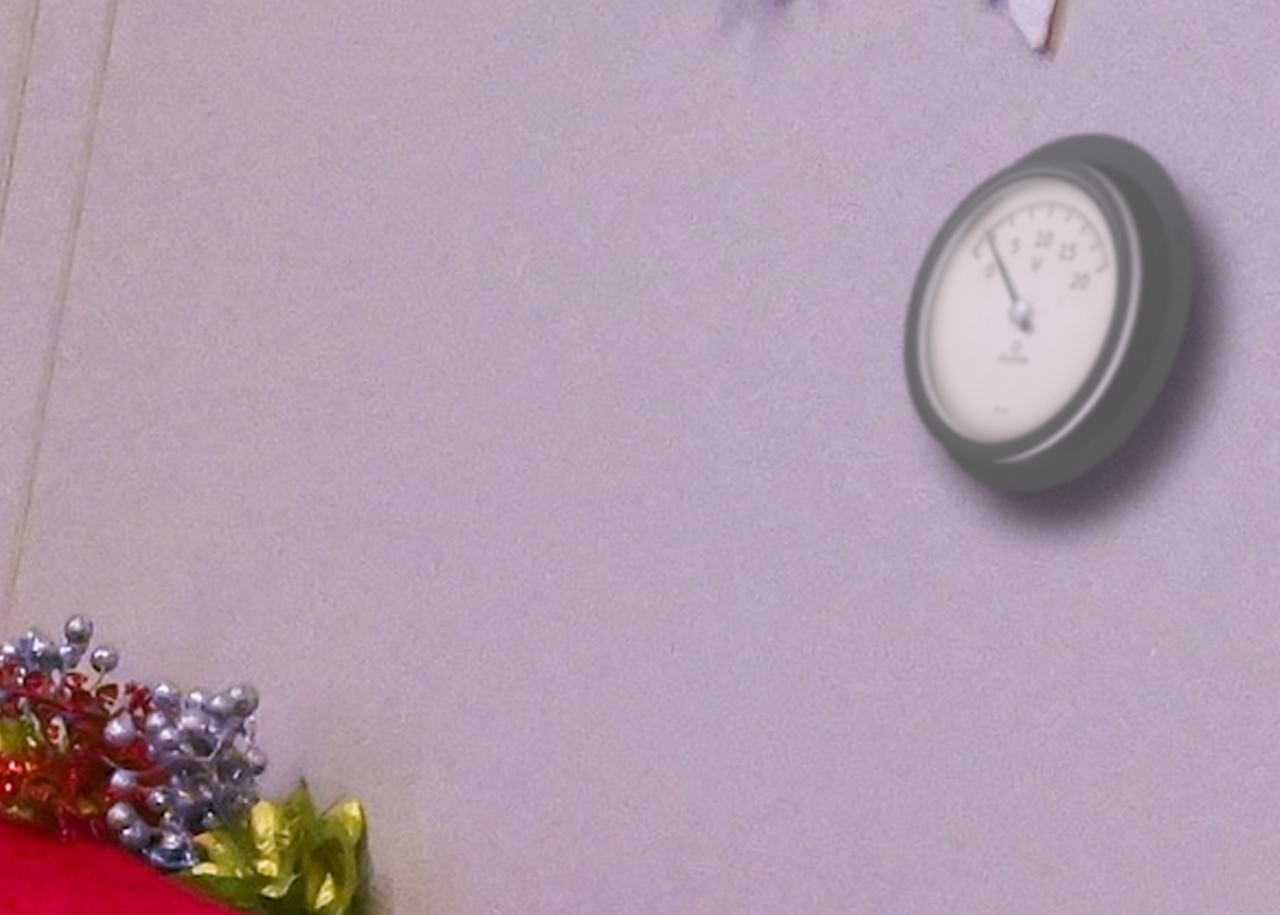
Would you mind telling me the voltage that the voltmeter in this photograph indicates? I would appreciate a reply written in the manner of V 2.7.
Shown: V 2.5
